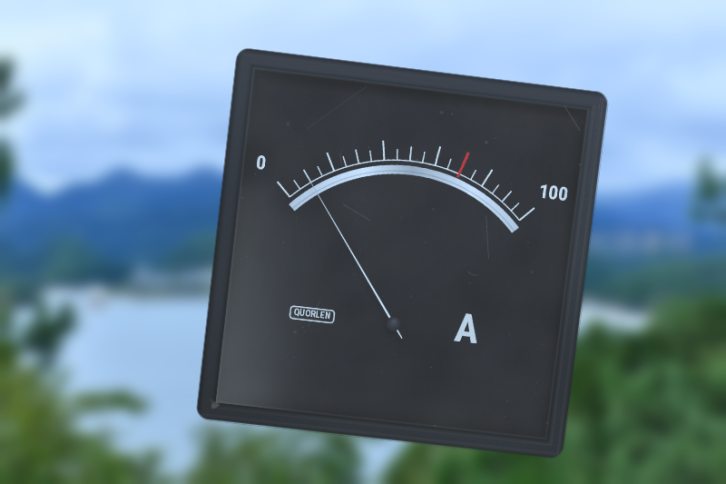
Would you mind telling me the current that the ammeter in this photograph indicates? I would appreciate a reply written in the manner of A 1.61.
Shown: A 10
